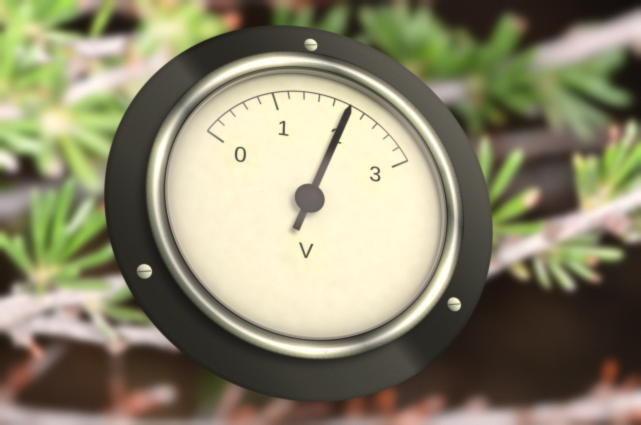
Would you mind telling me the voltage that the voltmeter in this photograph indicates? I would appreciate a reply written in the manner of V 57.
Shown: V 2
